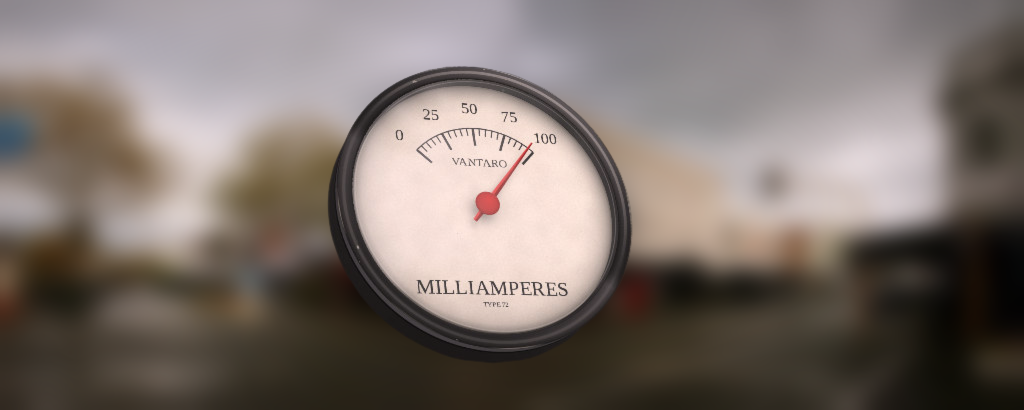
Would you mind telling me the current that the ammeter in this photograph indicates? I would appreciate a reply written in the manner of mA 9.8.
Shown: mA 95
